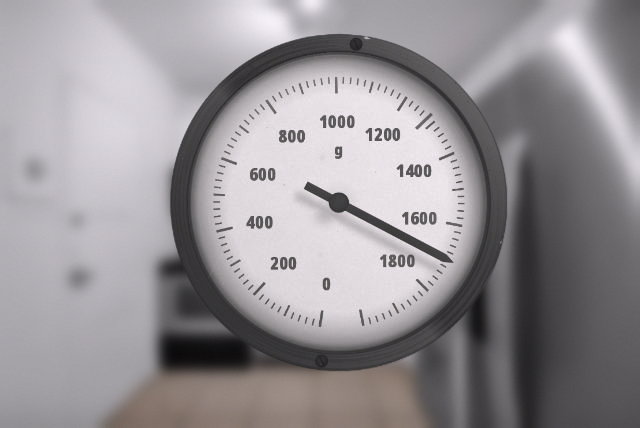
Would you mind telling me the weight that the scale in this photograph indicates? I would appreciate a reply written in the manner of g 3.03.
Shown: g 1700
